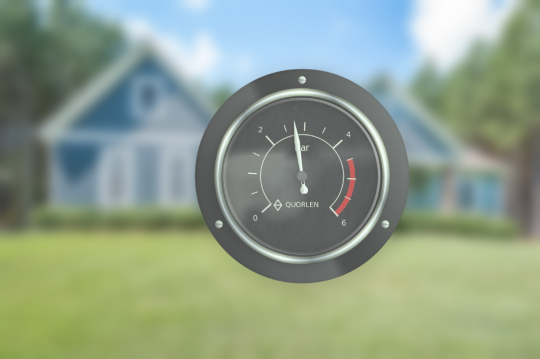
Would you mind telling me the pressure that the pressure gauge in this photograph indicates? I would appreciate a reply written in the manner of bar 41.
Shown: bar 2.75
